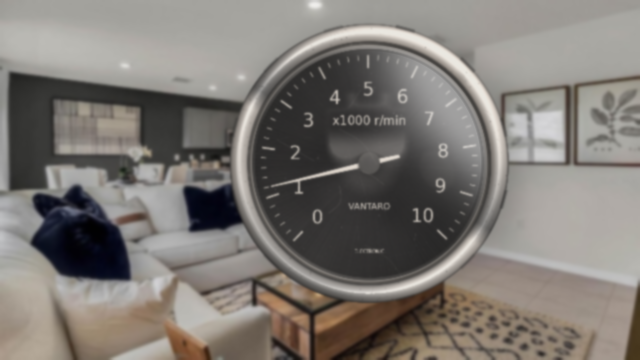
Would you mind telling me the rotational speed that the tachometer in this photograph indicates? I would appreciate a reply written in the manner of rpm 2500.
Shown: rpm 1200
